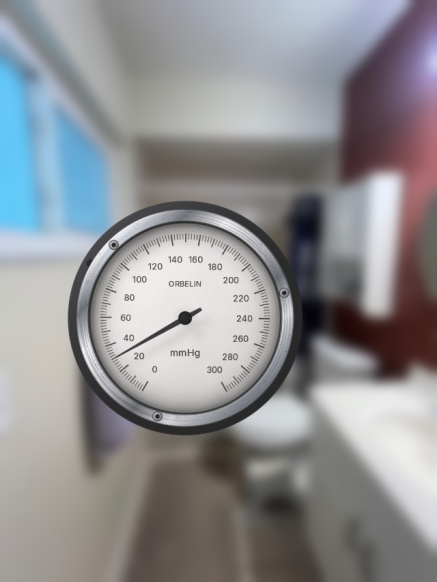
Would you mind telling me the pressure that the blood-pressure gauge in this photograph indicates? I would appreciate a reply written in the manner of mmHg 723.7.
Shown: mmHg 30
